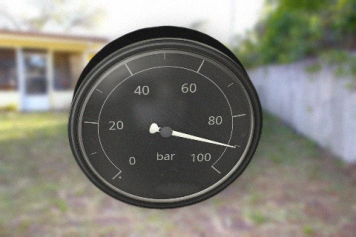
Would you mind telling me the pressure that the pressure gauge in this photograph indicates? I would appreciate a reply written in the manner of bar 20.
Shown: bar 90
